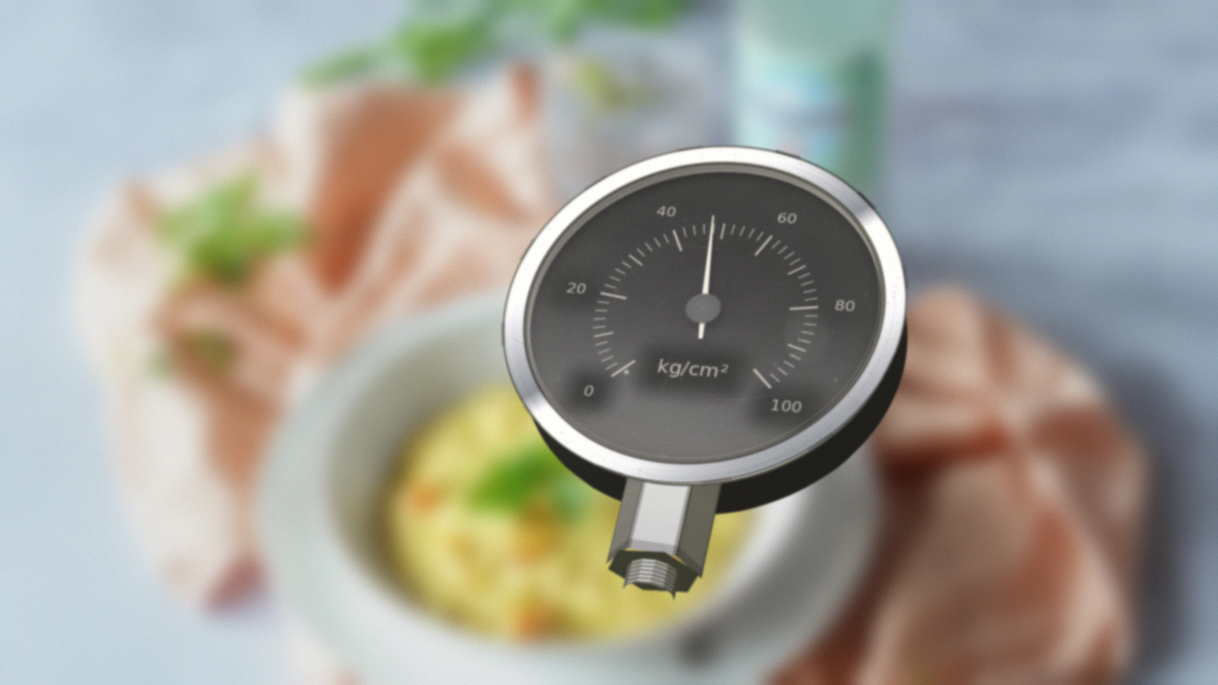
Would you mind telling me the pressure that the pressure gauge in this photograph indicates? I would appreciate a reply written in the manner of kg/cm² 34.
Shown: kg/cm² 48
